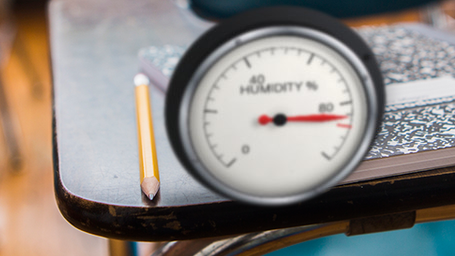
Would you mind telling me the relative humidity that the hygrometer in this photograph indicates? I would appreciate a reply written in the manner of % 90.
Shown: % 84
